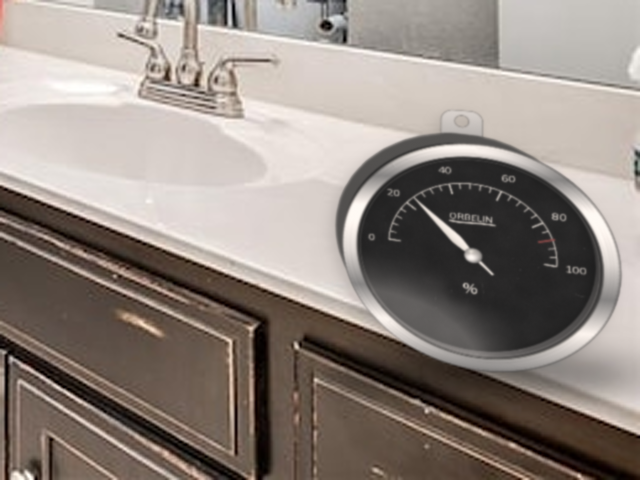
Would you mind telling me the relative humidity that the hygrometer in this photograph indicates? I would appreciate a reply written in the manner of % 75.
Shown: % 24
